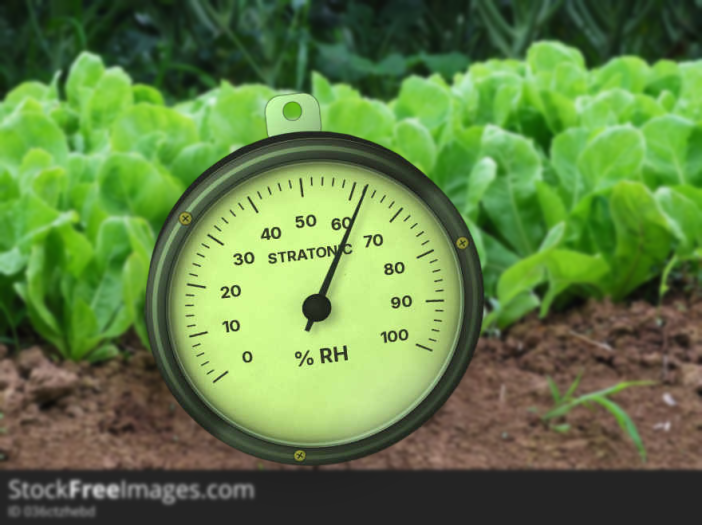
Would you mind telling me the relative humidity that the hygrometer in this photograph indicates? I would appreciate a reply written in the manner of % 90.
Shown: % 62
